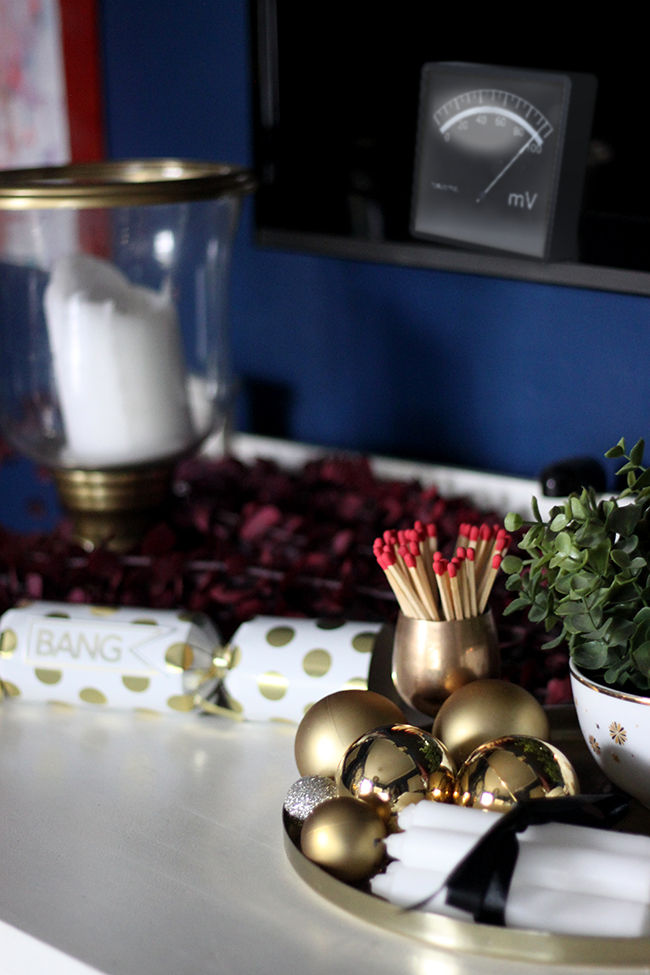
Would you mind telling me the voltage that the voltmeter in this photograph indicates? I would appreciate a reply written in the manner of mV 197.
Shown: mV 95
